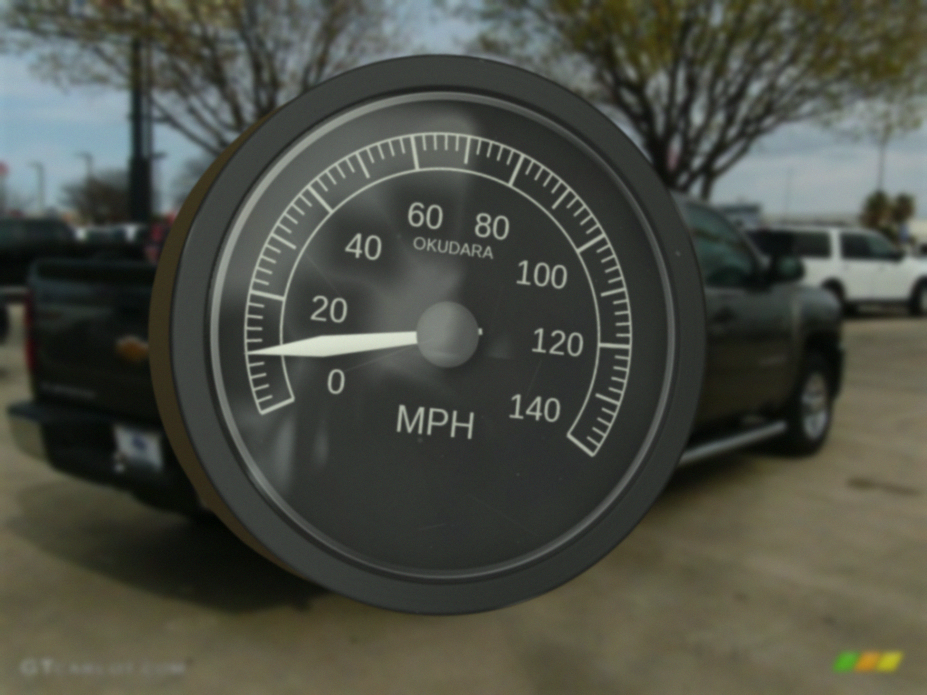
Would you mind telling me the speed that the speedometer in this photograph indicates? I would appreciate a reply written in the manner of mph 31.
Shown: mph 10
